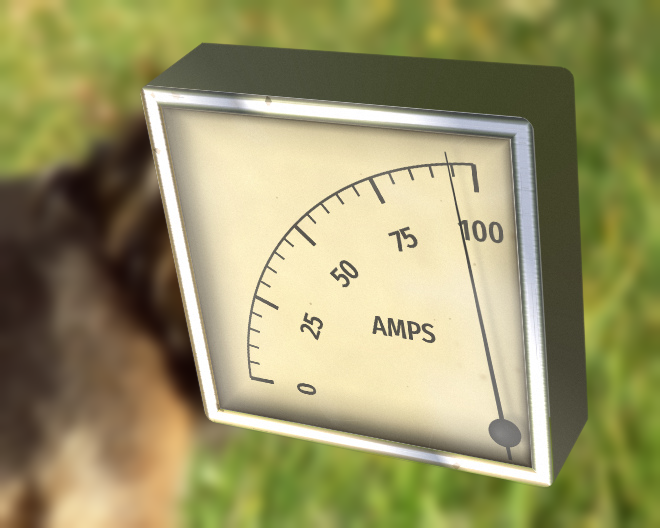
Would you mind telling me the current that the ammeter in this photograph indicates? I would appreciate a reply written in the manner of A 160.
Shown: A 95
